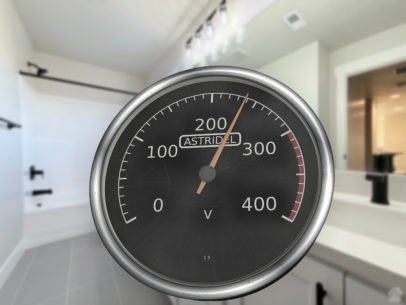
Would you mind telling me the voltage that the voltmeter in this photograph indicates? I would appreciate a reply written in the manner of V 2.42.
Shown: V 240
